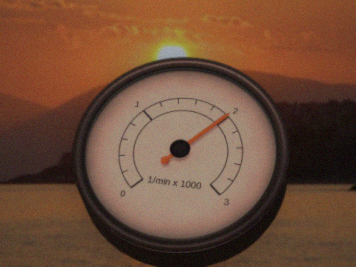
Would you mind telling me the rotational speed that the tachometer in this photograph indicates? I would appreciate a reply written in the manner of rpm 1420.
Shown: rpm 2000
